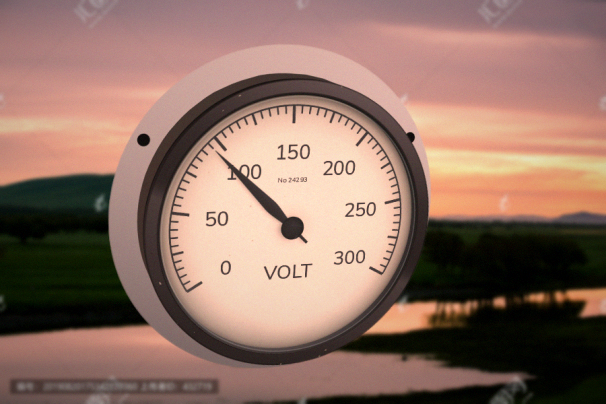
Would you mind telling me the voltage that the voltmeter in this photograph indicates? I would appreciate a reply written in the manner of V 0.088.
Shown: V 95
